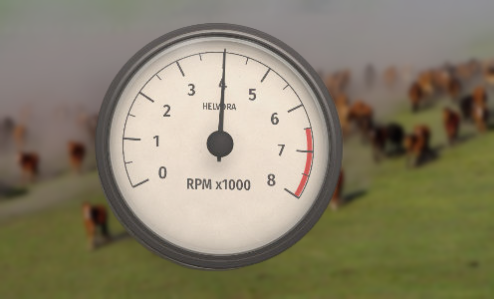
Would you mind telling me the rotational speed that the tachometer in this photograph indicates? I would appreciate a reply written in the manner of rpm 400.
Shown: rpm 4000
